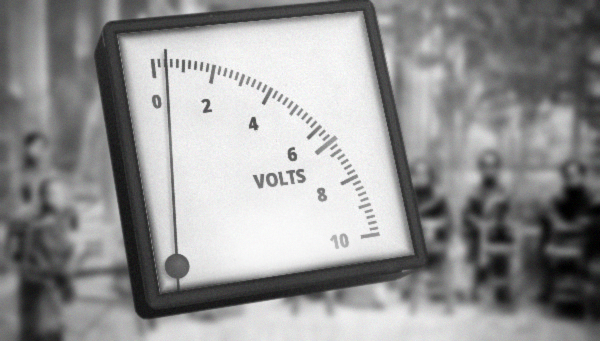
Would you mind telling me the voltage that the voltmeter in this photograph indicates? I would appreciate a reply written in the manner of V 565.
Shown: V 0.4
